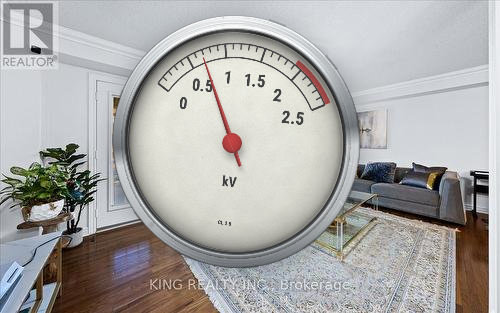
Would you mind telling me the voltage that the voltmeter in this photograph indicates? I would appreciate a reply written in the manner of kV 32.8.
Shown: kV 0.7
